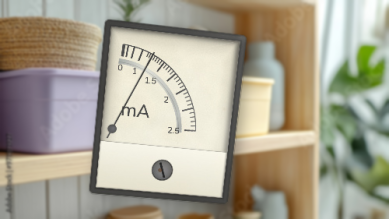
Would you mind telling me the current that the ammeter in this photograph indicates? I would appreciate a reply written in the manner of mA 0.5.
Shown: mA 1.25
